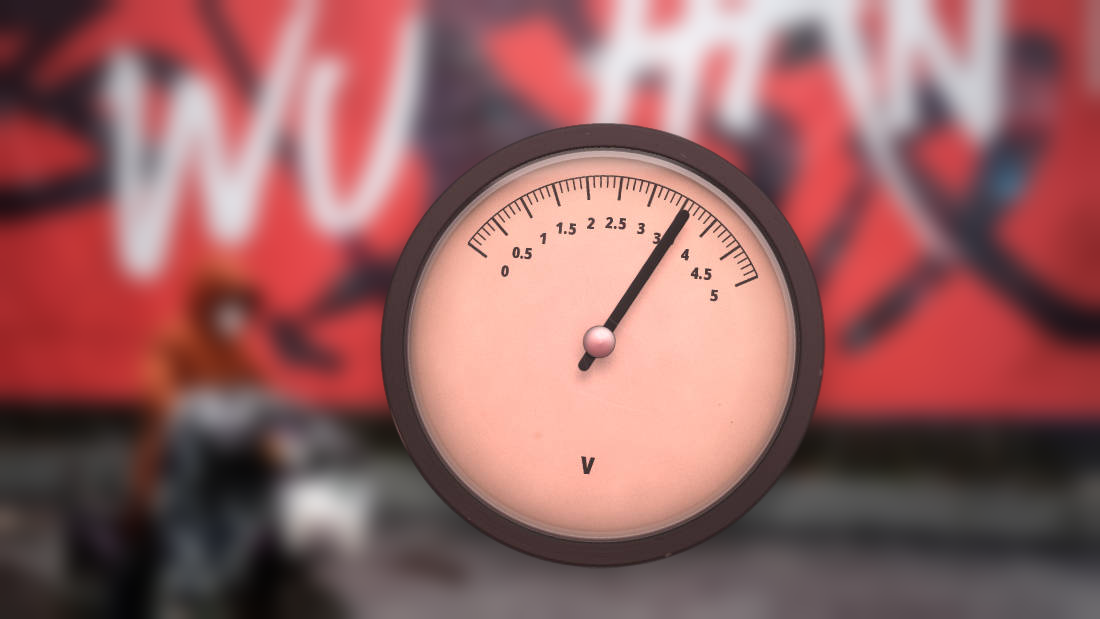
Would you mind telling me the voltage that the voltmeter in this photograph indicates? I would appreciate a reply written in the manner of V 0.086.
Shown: V 3.6
